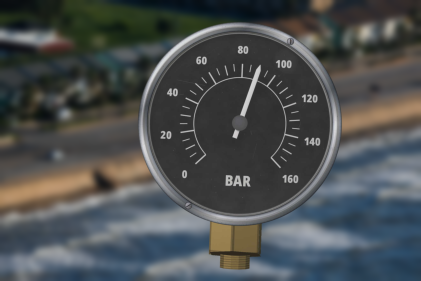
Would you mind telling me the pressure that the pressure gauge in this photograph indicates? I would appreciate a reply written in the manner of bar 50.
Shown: bar 90
